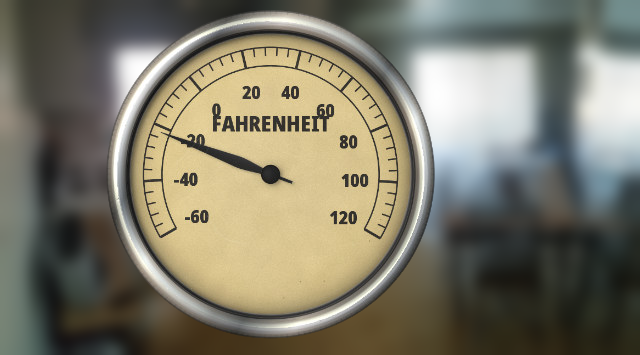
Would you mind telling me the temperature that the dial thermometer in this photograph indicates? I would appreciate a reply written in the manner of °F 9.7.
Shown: °F -22
